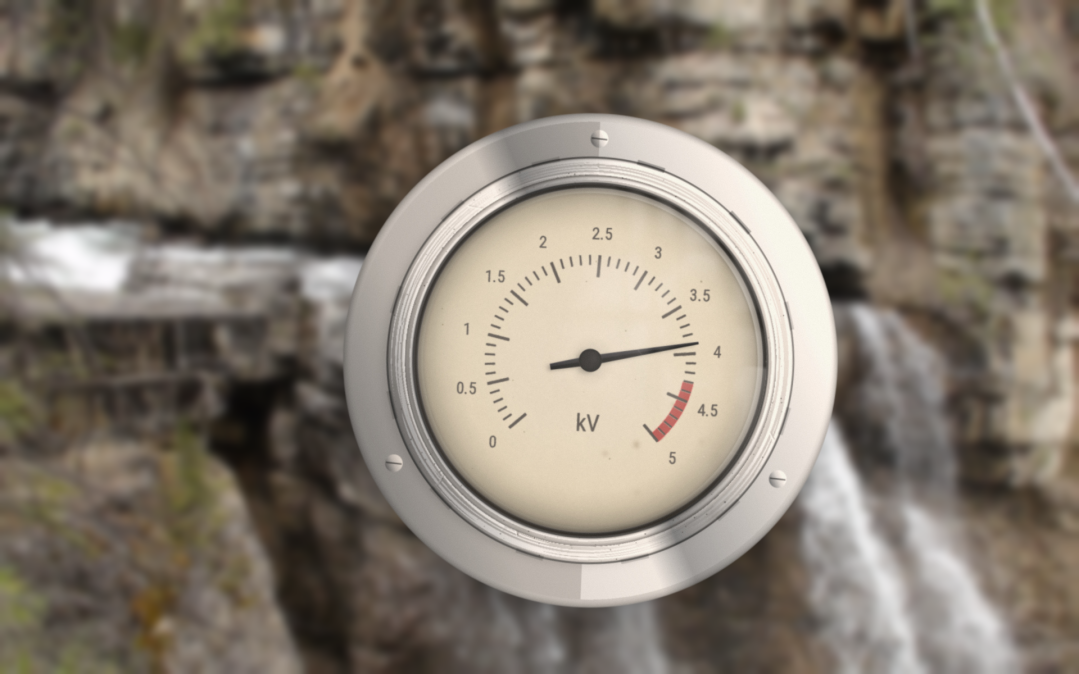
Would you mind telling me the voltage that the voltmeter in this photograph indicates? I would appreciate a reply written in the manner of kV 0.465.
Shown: kV 3.9
